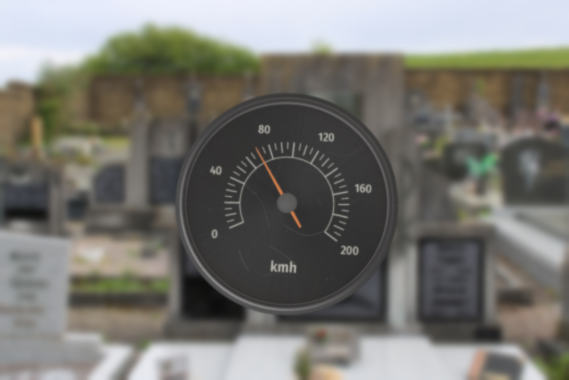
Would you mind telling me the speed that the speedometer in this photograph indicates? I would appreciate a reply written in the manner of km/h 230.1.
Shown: km/h 70
